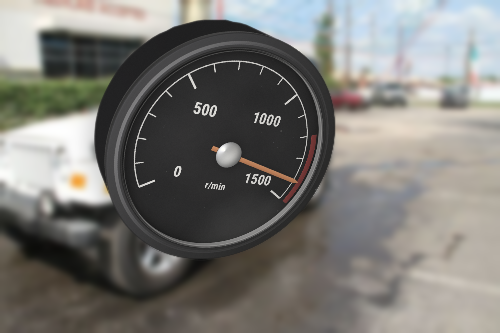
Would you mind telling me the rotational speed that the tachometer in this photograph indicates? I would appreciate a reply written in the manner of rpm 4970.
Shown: rpm 1400
